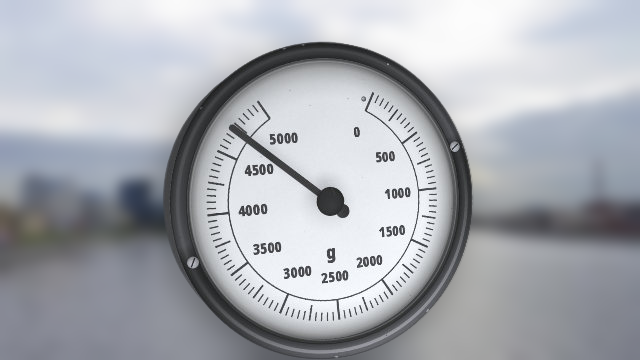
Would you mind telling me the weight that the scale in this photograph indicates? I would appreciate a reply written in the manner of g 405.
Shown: g 4700
